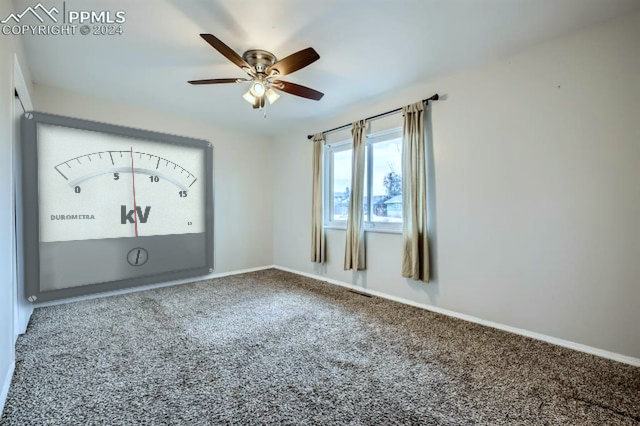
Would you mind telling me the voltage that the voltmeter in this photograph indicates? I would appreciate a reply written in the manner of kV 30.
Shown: kV 7
